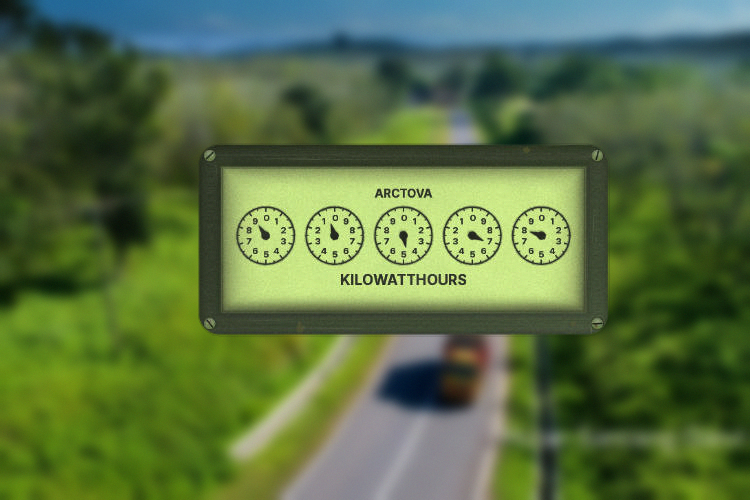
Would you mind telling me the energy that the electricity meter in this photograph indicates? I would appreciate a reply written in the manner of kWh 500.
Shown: kWh 90468
